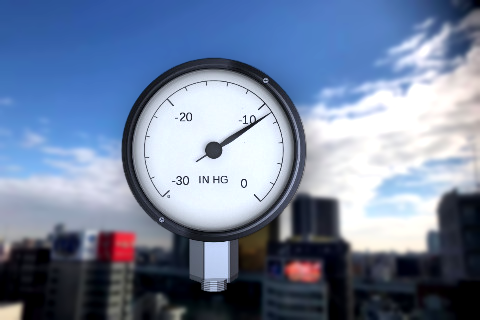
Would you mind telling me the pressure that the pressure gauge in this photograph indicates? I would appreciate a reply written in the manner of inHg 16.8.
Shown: inHg -9
